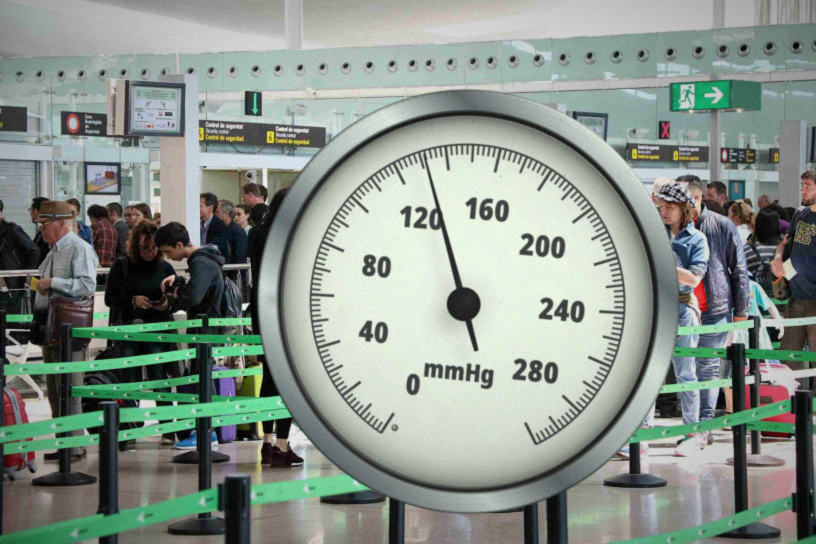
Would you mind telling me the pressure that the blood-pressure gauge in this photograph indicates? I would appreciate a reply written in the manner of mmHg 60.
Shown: mmHg 132
